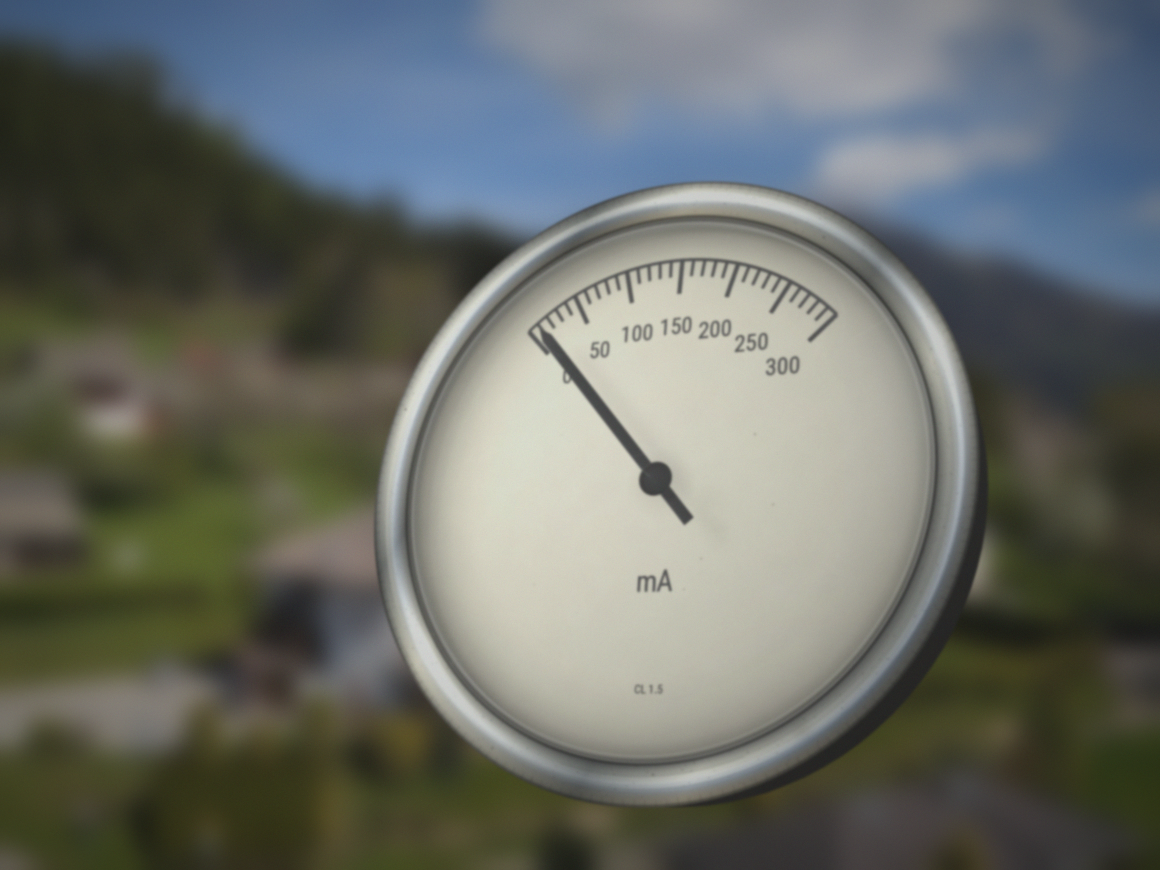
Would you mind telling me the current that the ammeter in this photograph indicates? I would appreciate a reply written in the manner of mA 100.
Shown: mA 10
